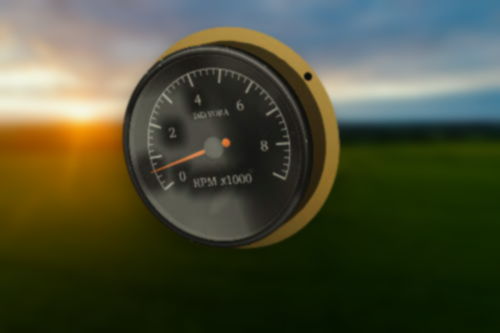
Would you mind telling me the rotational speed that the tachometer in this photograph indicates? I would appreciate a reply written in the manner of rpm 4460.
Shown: rpm 600
